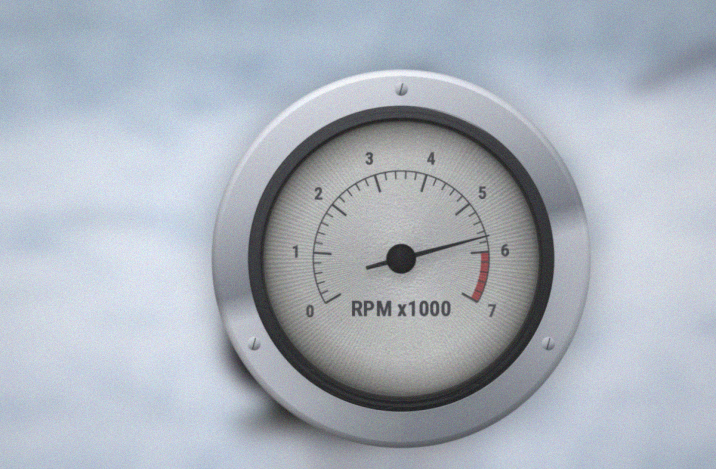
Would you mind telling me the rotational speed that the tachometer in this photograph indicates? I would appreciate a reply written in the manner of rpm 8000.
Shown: rpm 5700
